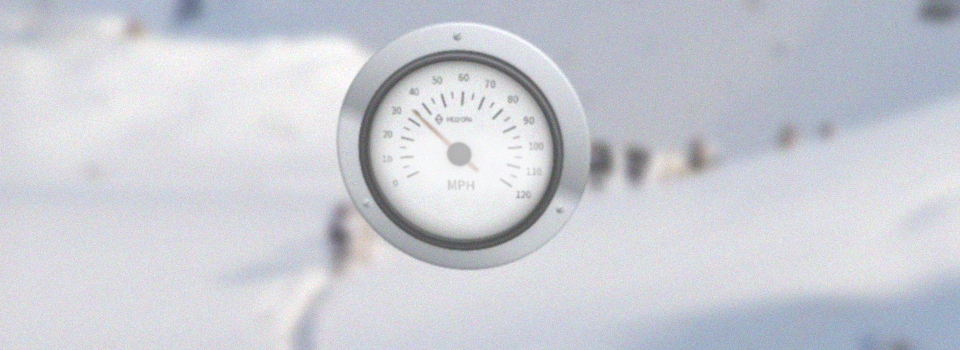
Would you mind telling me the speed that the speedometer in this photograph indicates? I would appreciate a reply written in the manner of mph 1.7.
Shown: mph 35
